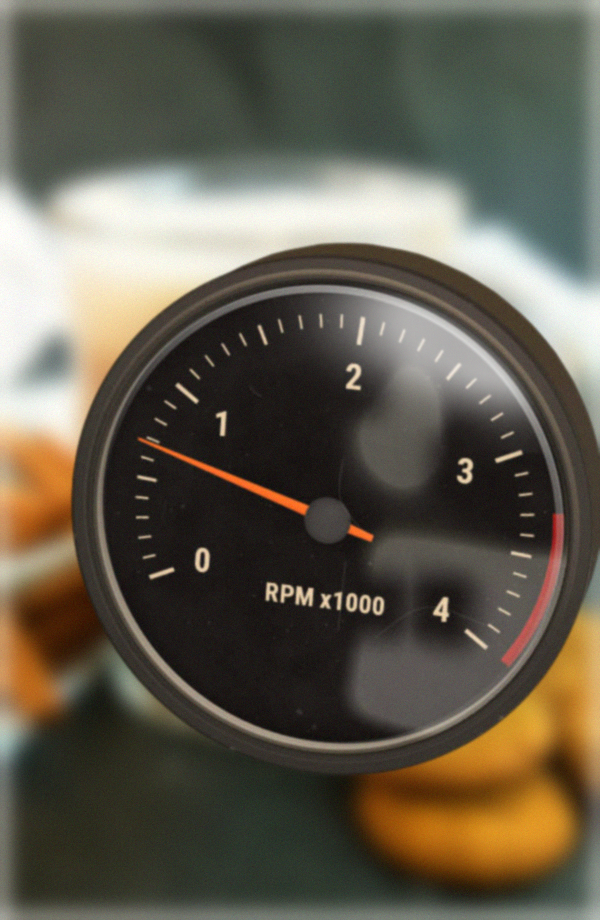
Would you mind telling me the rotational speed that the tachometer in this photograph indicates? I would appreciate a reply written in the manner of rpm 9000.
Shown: rpm 700
